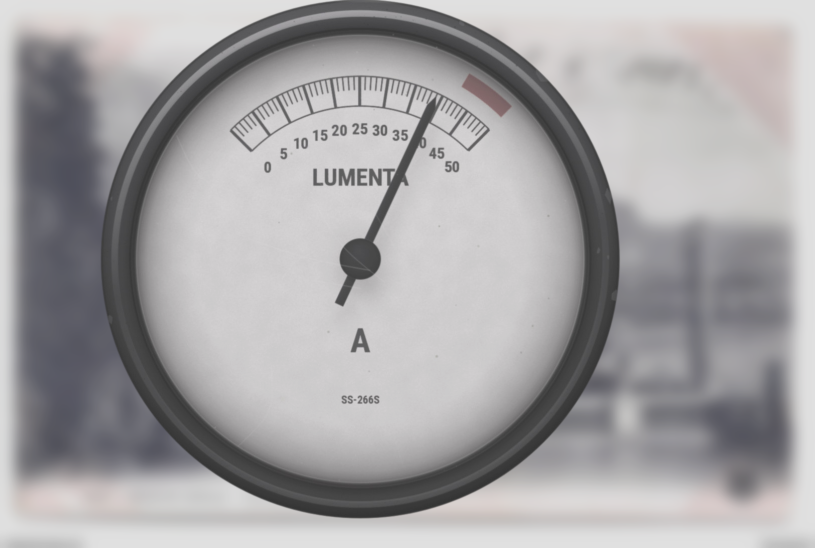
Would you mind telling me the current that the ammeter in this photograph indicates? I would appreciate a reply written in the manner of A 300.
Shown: A 39
